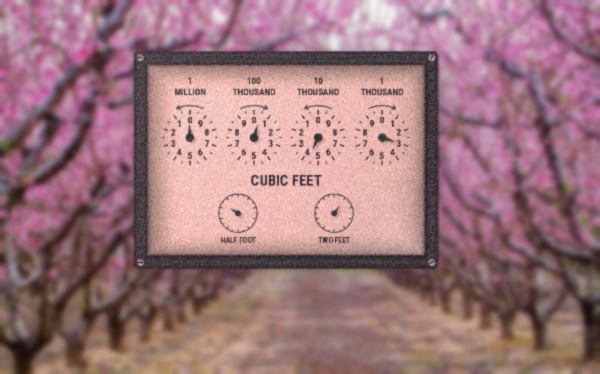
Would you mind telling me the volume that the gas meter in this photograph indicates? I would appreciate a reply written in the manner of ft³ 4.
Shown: ft³ 4300
